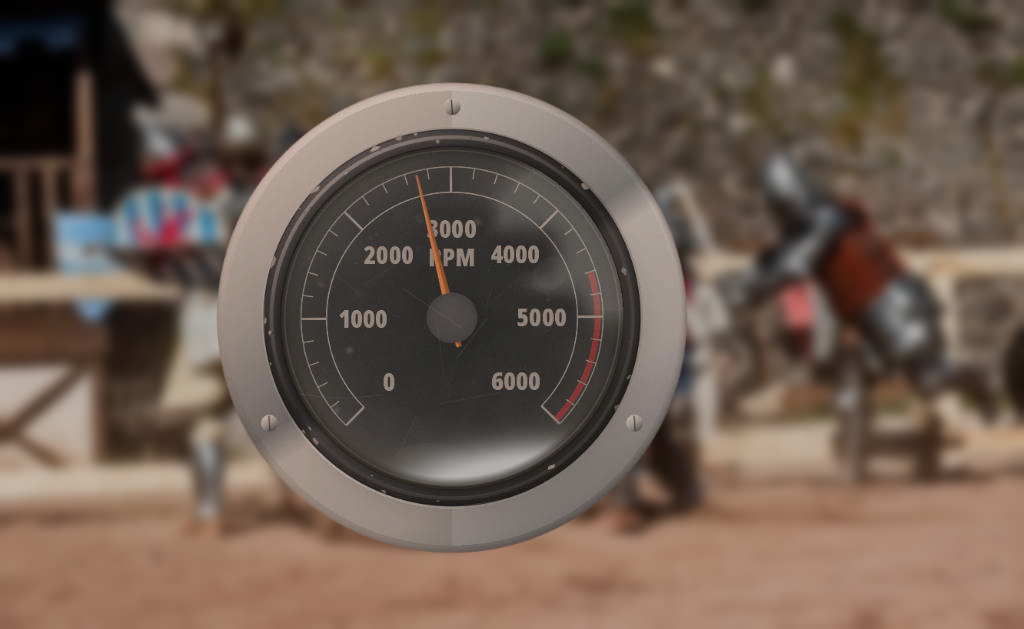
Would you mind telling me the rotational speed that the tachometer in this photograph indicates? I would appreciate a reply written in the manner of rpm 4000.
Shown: rpm 2700
